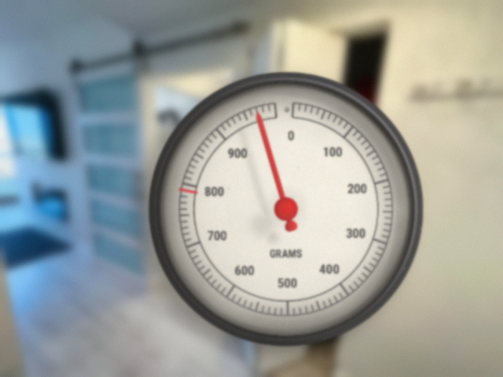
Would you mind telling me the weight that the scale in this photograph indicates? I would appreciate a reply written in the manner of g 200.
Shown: g 970
